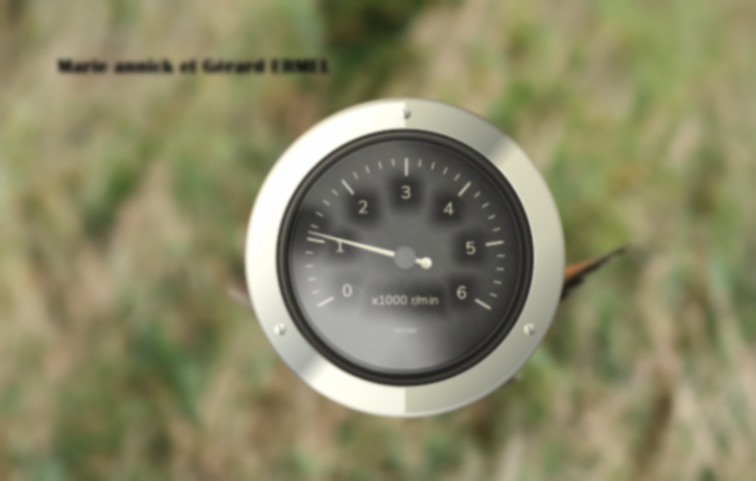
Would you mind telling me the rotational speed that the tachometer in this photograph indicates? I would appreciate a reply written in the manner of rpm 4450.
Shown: rpm 1100
